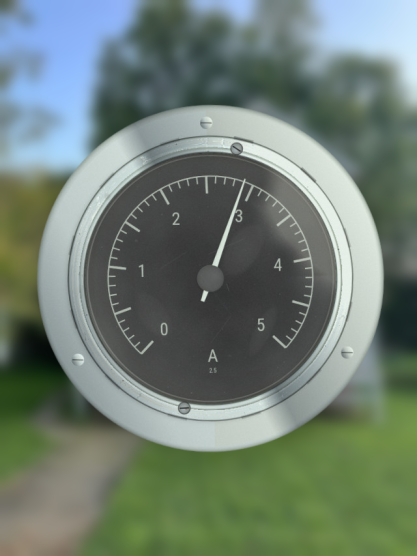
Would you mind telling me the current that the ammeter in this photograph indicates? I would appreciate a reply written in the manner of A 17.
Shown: A 2.9
